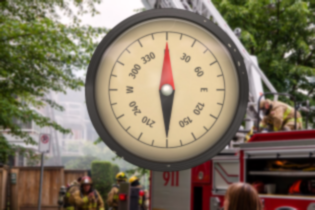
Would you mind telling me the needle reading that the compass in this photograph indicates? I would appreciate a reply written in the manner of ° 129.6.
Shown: ° 0
